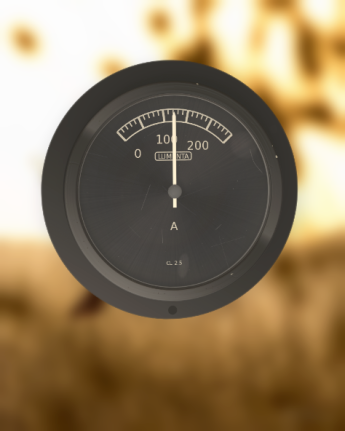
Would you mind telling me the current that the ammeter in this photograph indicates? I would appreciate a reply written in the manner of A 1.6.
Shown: A 120
